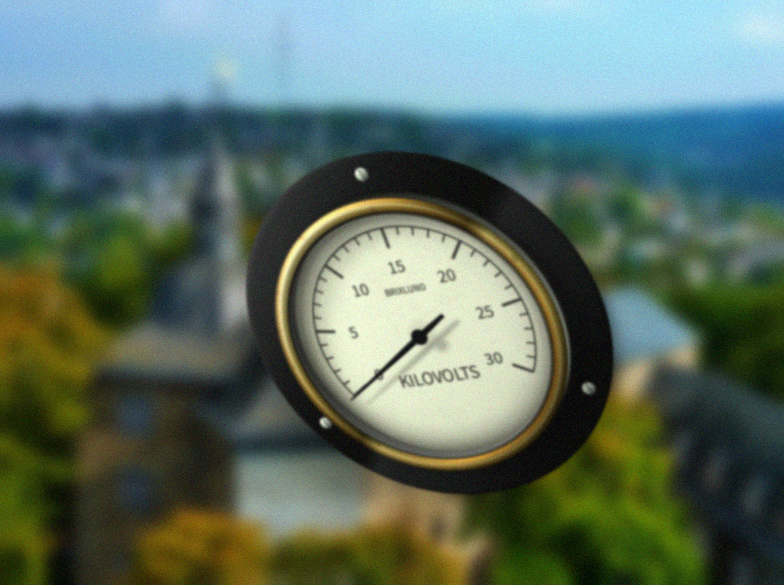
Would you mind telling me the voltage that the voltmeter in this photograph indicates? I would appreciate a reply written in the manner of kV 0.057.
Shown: kV 0
